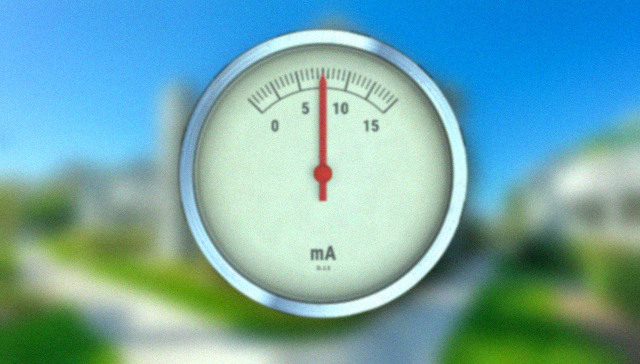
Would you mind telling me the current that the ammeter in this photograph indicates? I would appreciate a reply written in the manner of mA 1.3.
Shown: mA 7.5
